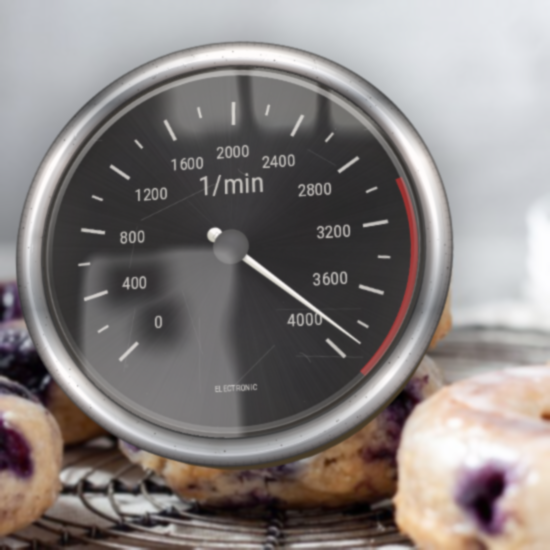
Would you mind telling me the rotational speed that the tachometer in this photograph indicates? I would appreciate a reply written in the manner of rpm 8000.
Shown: rpm 3900
